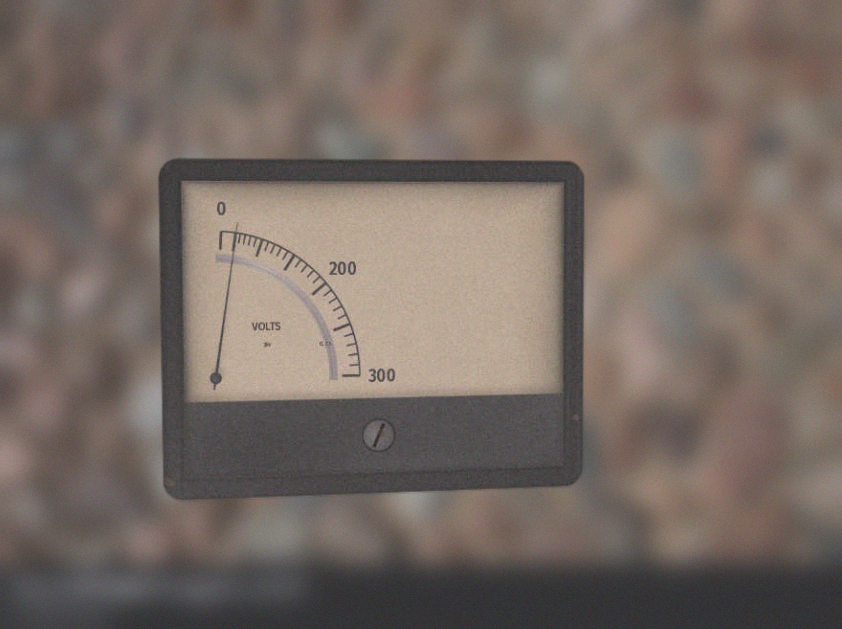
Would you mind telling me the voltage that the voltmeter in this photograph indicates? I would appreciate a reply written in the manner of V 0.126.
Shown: V 50
